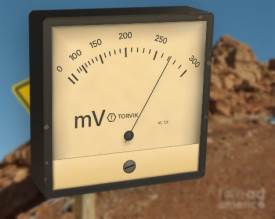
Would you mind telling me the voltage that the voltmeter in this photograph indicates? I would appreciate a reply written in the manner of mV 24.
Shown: mV 270
